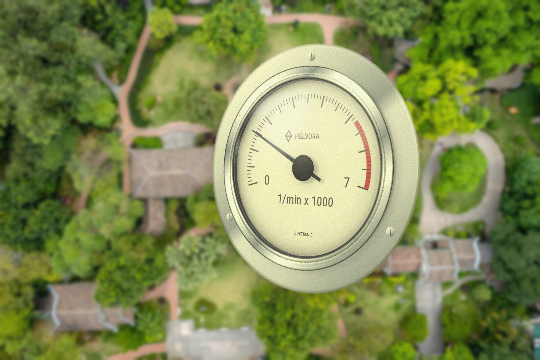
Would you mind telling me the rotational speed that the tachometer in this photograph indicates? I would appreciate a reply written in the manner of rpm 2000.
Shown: rpm 1500
